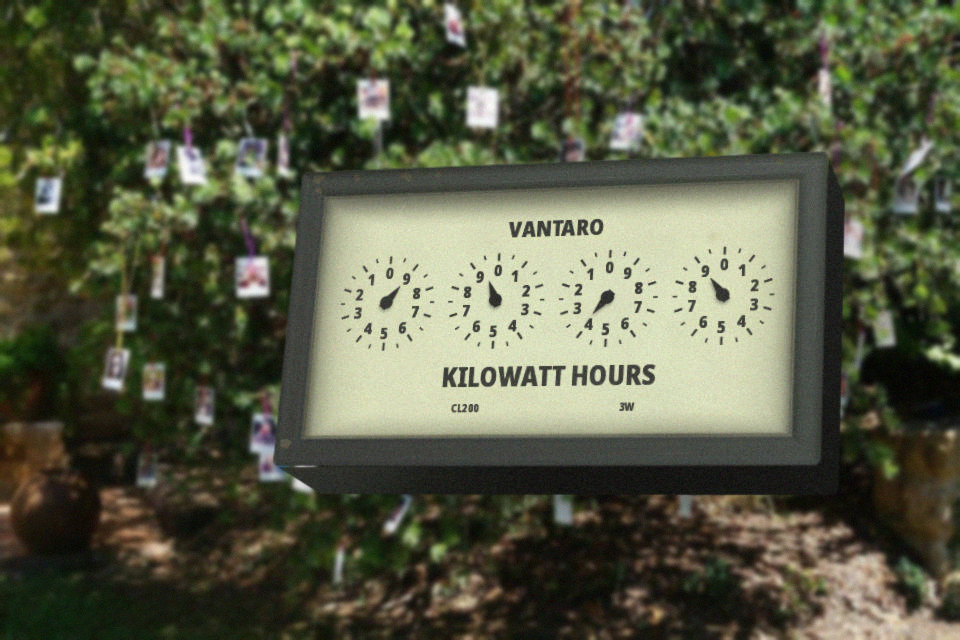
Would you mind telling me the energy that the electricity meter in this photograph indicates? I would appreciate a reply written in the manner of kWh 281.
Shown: kWh 8939
